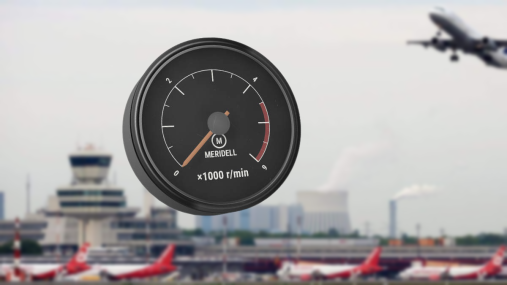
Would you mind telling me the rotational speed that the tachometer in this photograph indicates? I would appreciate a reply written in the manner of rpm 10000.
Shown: rpm 0
